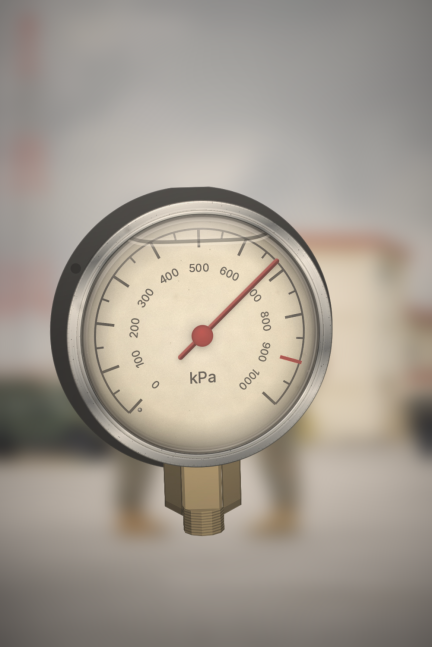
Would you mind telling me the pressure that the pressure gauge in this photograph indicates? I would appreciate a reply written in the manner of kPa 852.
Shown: kPa 675
